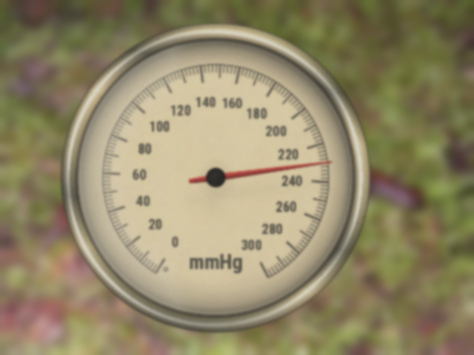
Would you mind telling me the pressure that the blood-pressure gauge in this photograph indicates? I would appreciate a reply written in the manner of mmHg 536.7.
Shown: mmHg 230
